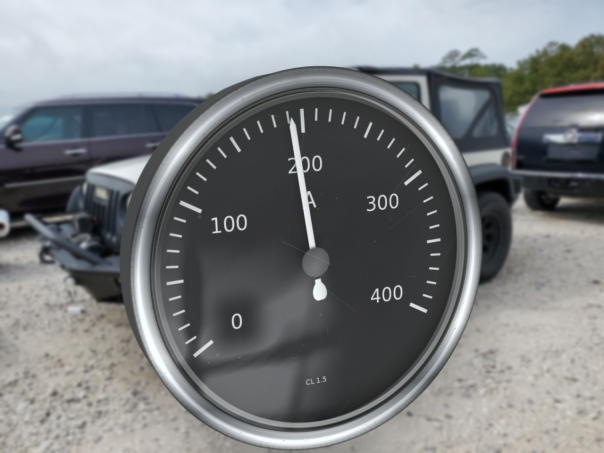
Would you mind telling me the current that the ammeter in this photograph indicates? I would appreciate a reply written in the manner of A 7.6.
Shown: A 190
